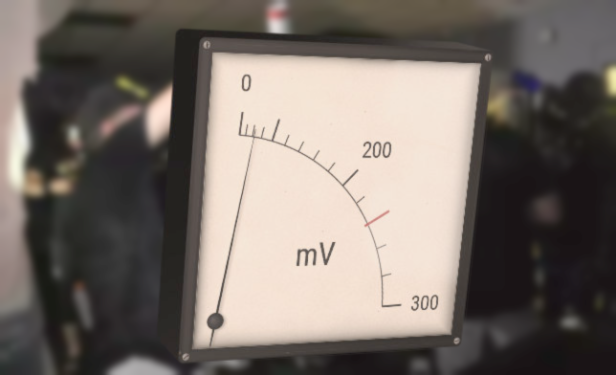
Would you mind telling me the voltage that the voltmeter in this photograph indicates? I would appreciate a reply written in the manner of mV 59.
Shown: mV 60
